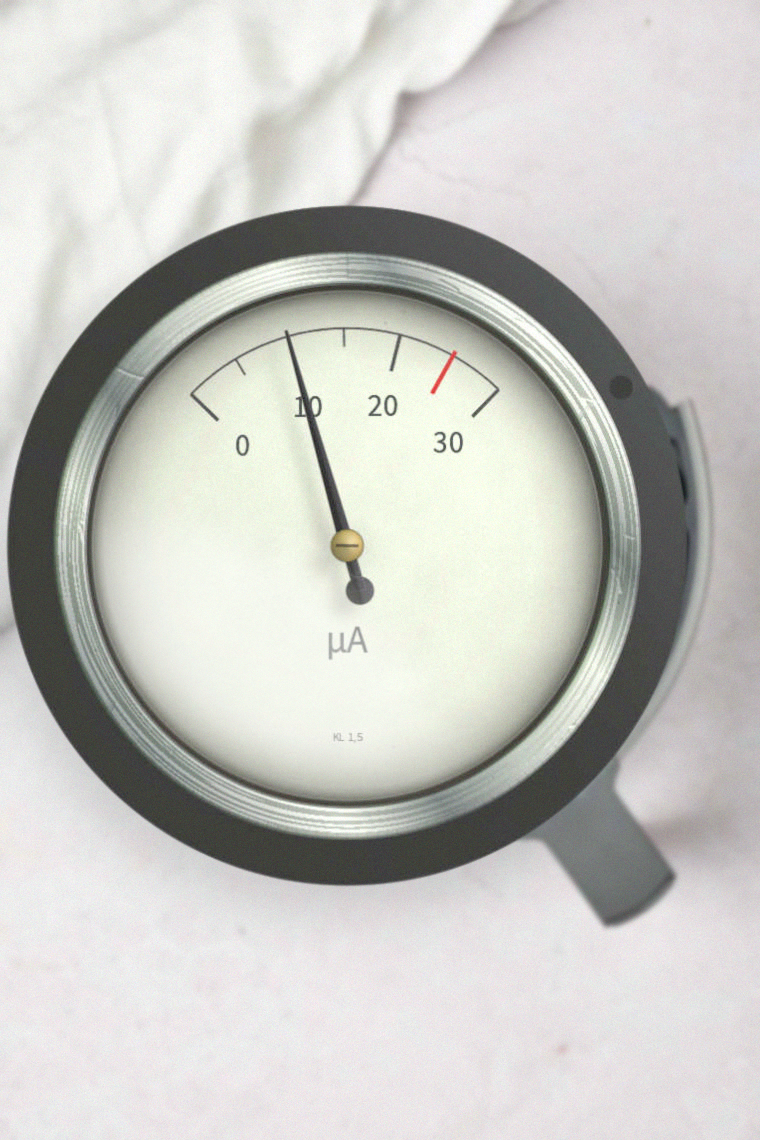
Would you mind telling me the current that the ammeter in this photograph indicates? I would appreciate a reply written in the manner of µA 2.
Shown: µA 10
